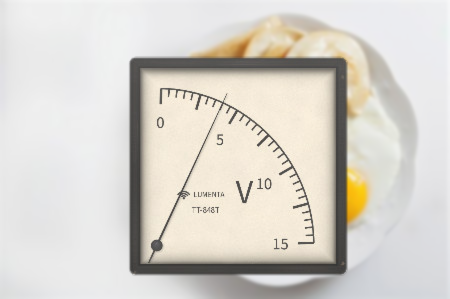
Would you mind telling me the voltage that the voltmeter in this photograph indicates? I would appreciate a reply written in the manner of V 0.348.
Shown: V 4
